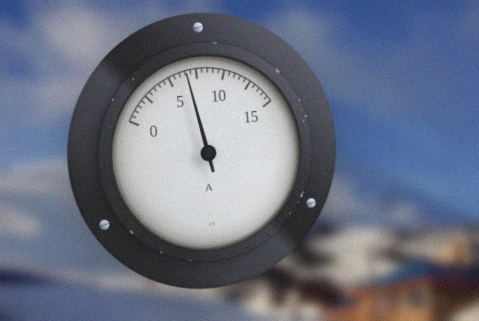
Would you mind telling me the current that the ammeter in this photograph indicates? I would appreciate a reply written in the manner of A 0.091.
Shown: A 6.5
